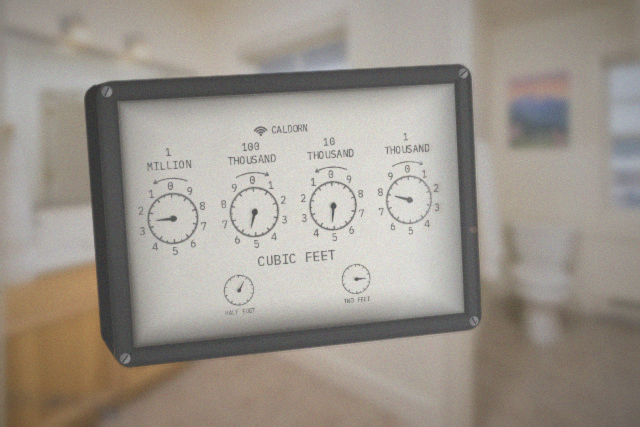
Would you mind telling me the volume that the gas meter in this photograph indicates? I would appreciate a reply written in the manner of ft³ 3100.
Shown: ft³ 254800
